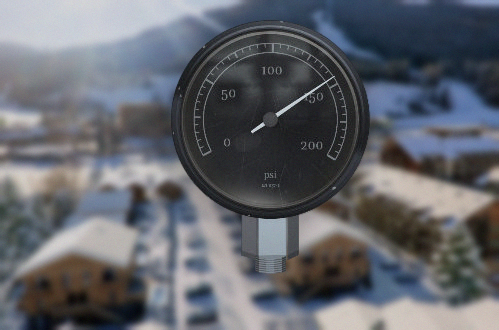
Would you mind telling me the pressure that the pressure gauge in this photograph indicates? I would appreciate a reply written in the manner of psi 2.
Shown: psi 145
